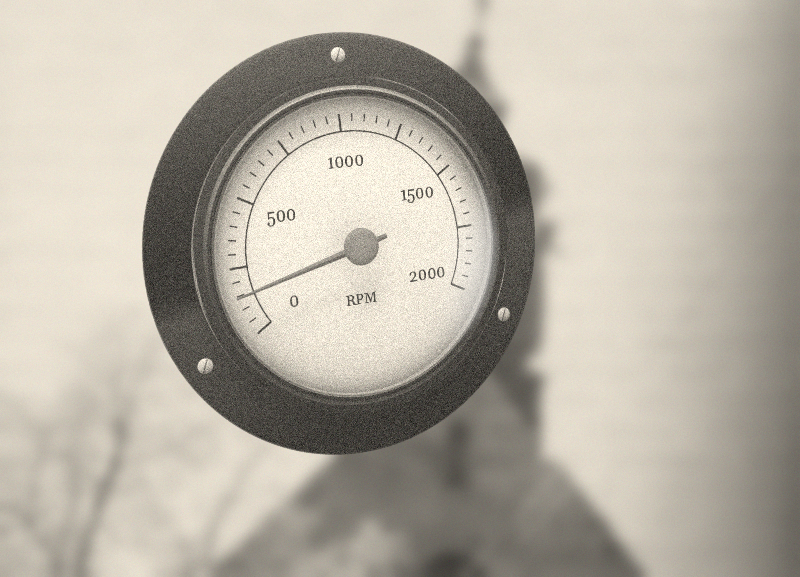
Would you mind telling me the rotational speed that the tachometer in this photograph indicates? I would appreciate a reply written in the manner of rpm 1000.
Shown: rpm 150
